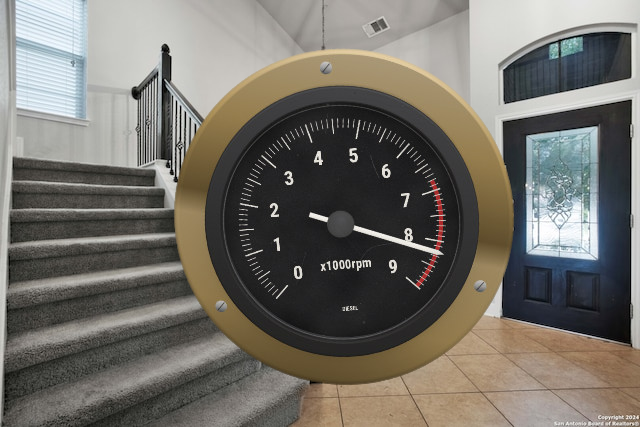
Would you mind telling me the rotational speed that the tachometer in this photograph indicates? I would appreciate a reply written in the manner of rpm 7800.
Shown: rpm 8200
